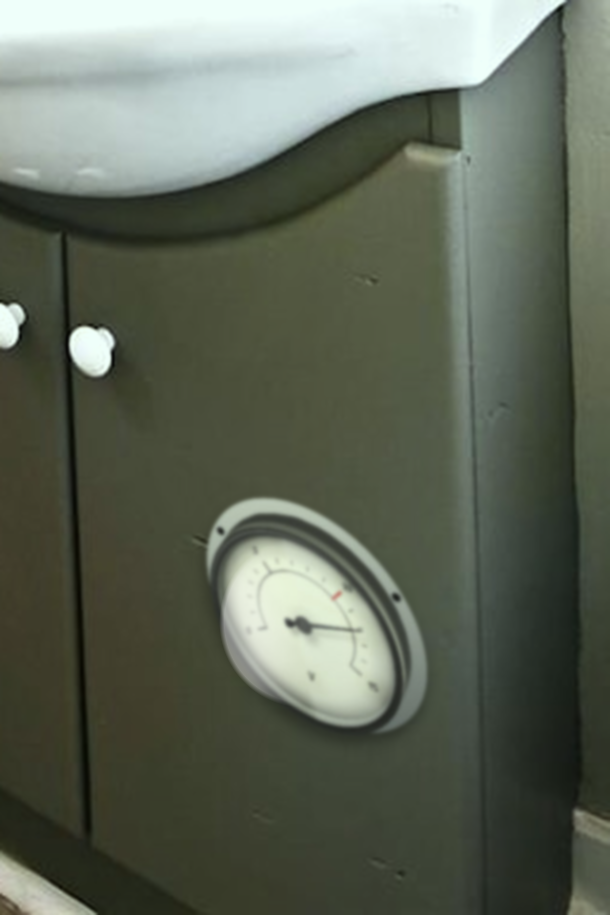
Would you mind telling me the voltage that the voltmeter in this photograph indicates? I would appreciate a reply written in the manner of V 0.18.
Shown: V 12
